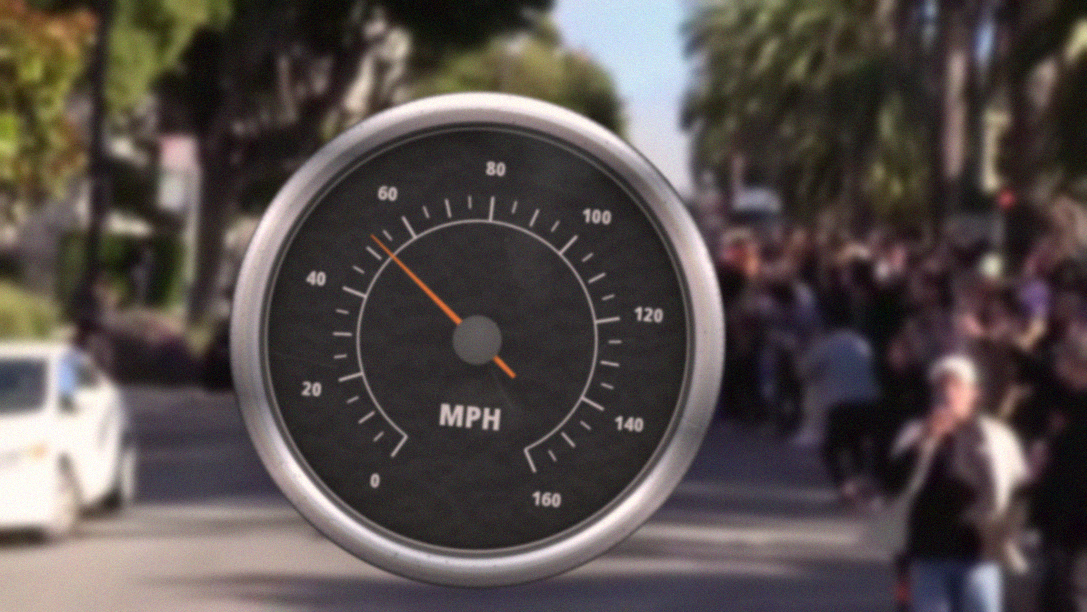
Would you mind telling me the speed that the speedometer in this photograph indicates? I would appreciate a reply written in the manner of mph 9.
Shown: mph 52.5
